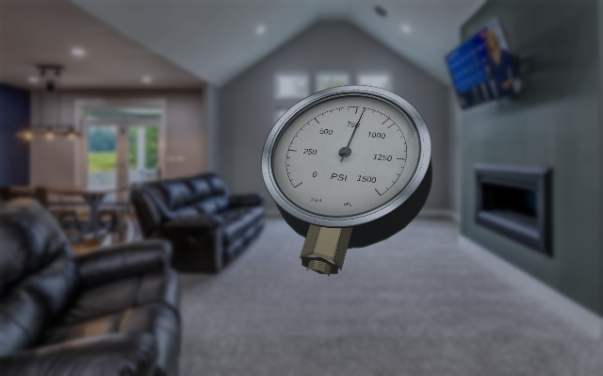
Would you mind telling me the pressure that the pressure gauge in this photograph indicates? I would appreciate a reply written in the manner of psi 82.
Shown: psi 800
